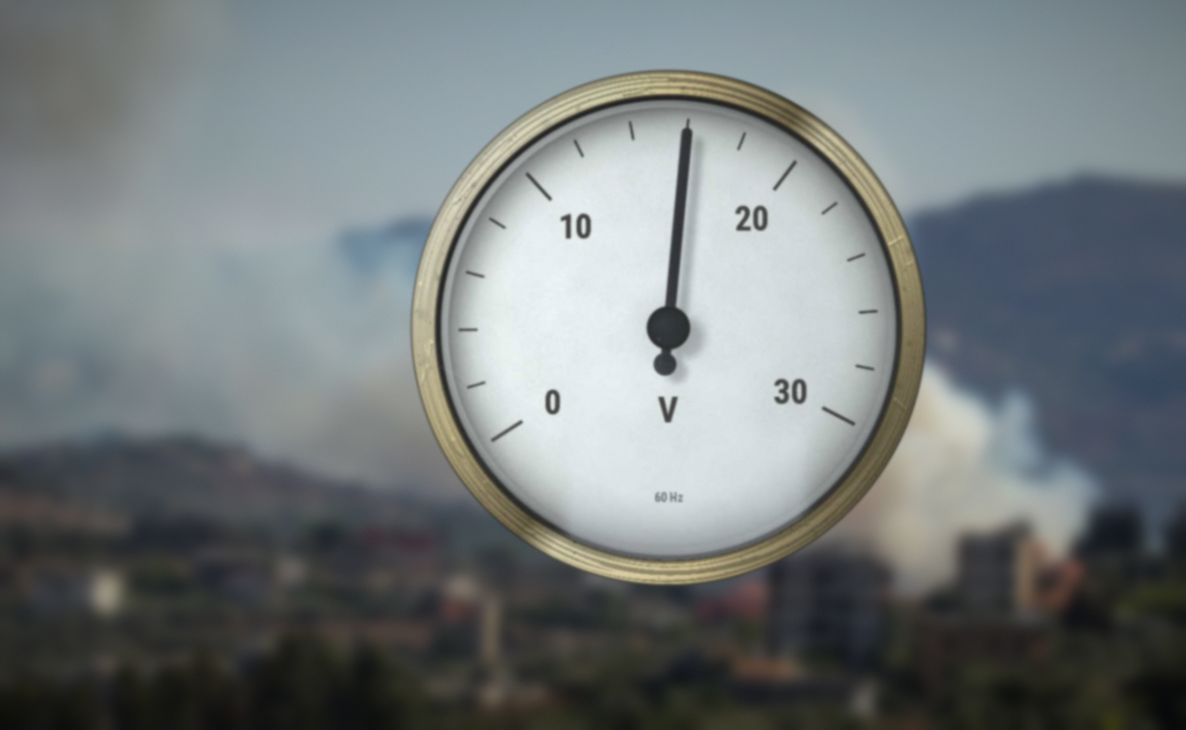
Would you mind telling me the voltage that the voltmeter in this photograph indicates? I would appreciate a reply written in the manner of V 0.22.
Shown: V 16
